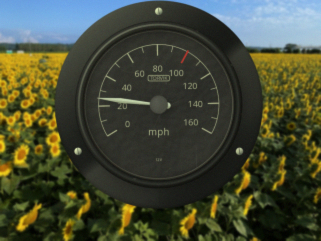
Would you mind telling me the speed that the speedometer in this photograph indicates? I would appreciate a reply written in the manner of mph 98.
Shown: mph 25
